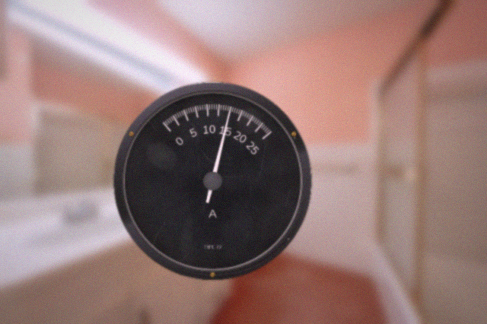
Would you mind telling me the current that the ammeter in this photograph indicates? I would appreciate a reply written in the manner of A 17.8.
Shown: A 15
